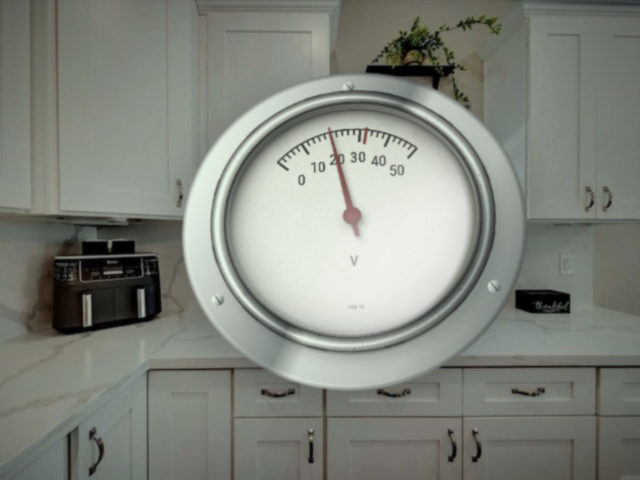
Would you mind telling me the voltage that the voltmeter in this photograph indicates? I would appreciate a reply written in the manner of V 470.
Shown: V 20
